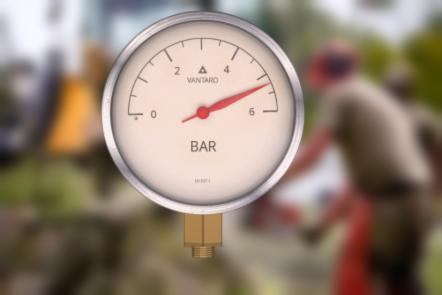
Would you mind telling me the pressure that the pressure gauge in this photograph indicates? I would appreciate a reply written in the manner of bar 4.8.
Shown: bar 5.25
